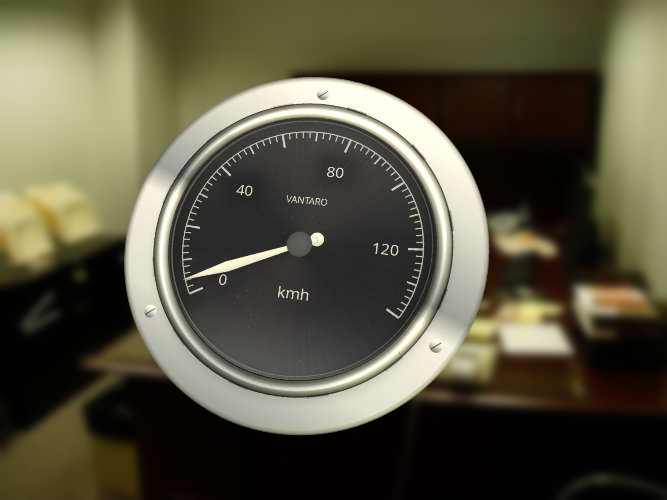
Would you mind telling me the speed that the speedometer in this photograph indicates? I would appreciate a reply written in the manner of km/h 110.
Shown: km/h 4
